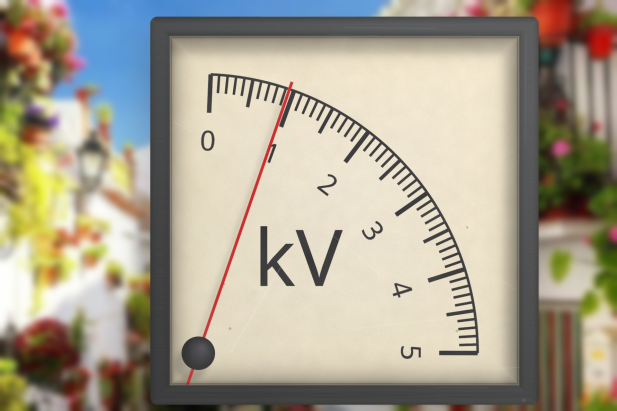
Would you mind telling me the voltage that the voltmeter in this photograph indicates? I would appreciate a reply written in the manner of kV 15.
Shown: kV 0.95
